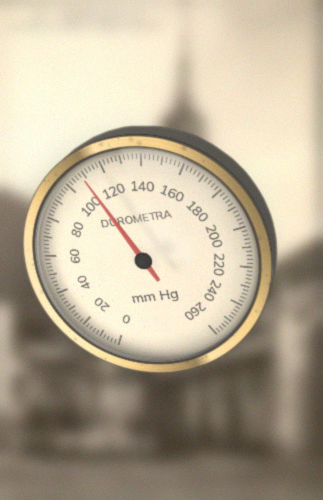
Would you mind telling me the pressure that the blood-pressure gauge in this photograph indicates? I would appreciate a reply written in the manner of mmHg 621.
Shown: mmHg 110
